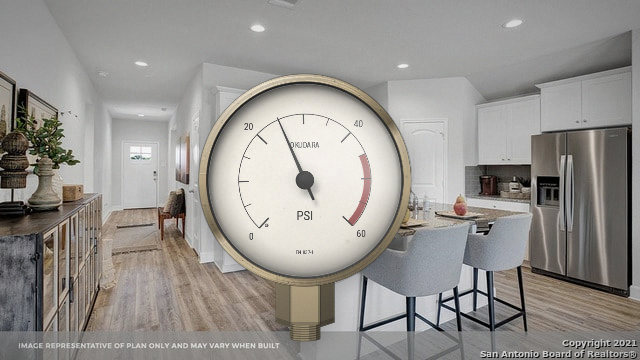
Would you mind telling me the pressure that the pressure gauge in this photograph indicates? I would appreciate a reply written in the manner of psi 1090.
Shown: psi 25
